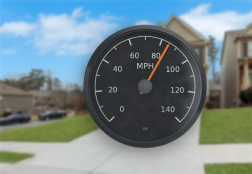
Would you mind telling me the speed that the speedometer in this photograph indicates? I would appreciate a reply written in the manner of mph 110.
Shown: mph 85
